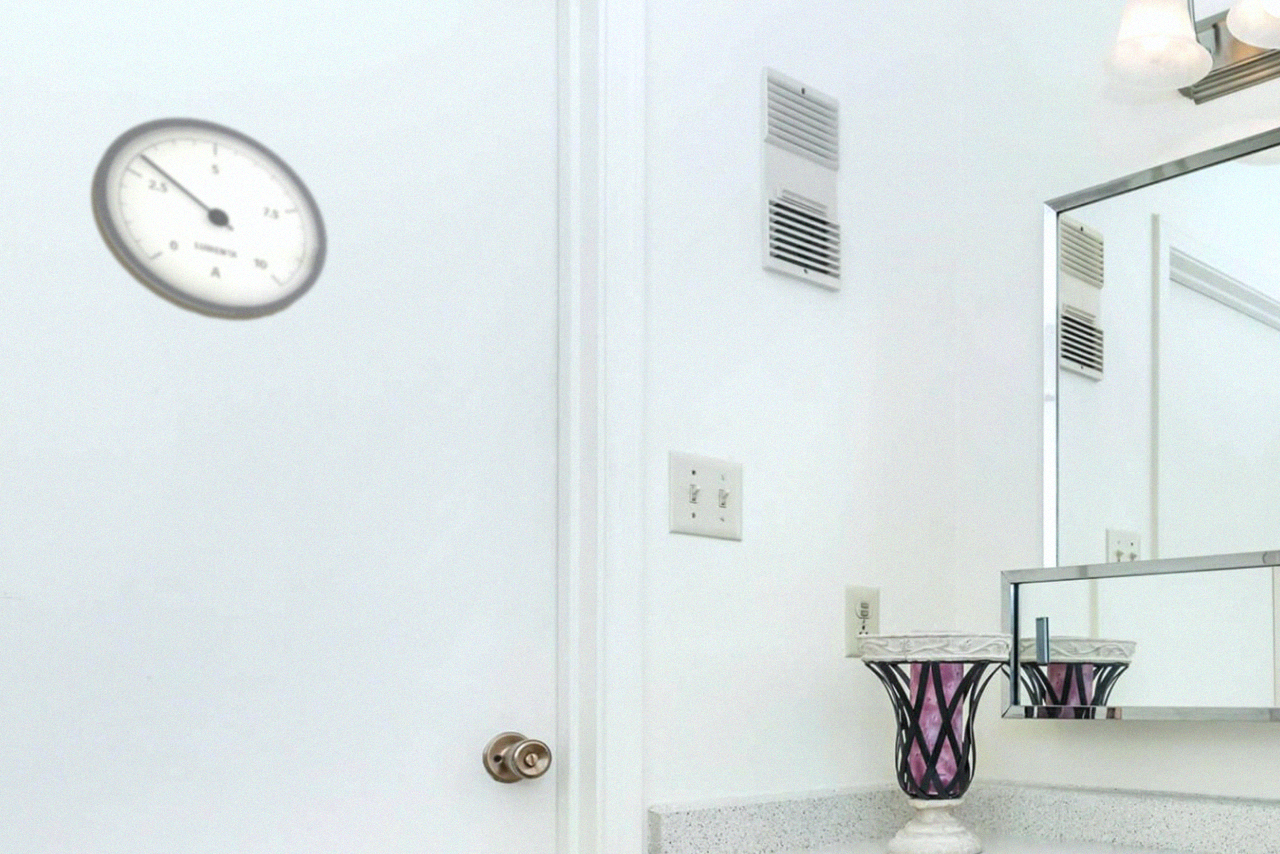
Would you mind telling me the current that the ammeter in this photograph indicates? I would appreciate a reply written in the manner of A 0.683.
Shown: A 3
